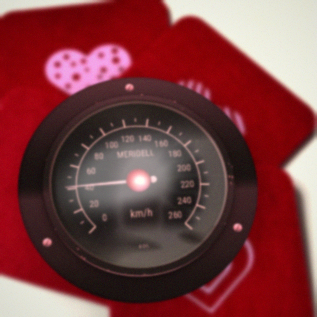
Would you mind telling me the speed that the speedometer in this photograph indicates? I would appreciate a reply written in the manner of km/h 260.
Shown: km/h 40
